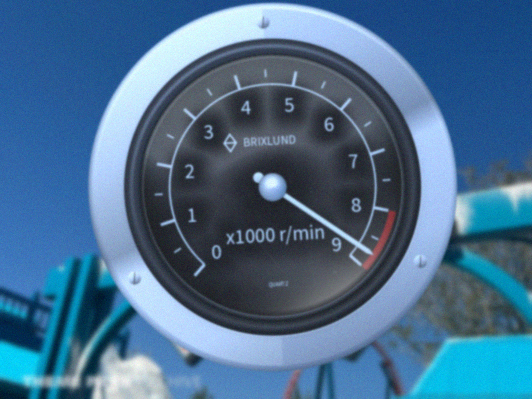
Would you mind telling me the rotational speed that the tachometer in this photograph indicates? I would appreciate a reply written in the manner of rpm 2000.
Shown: rpm 8750
